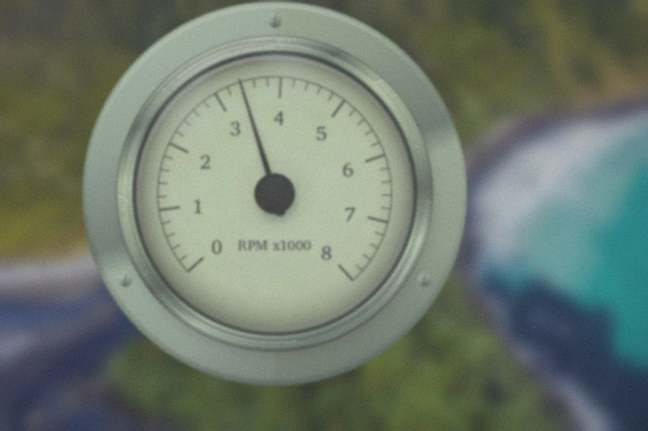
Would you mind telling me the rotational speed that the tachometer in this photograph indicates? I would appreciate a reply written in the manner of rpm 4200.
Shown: rpm 3400
